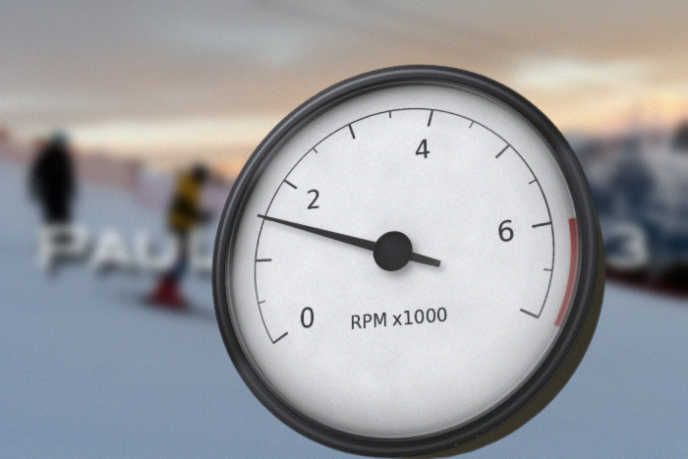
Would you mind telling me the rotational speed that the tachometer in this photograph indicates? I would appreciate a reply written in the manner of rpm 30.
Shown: rpm 1500
